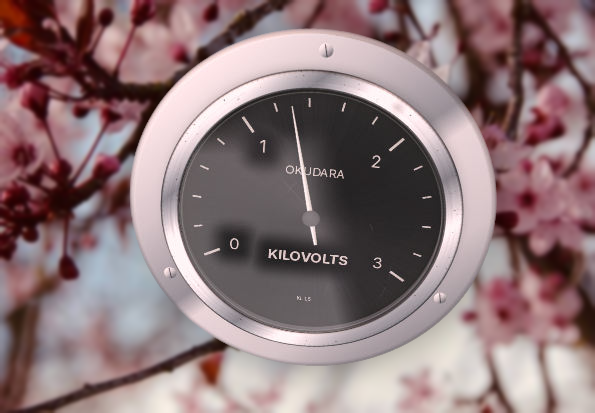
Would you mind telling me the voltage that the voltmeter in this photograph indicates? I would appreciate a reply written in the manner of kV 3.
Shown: kV 1.3
